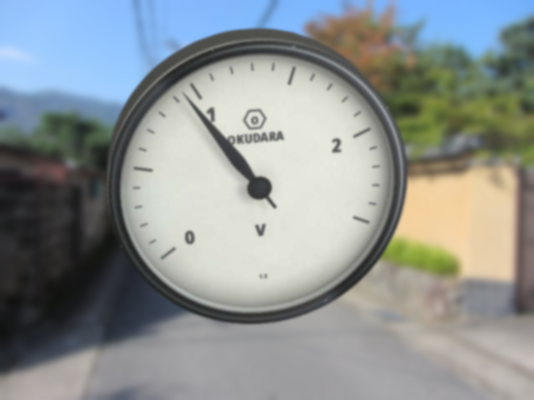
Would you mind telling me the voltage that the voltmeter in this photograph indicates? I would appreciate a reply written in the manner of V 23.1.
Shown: V 0.95
